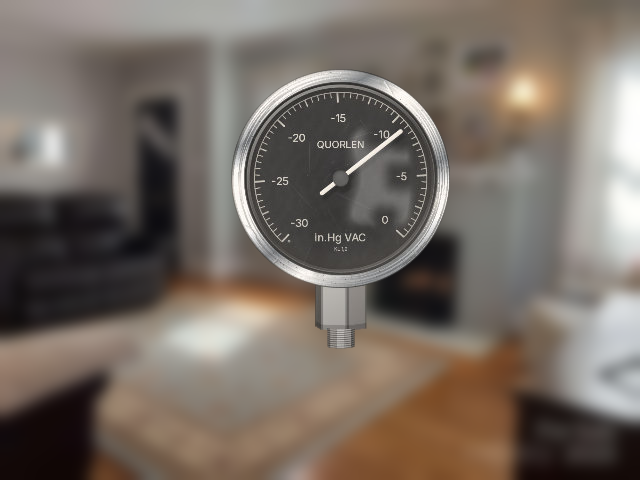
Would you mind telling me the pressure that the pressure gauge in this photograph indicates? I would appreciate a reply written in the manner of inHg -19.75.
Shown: inHg -9
